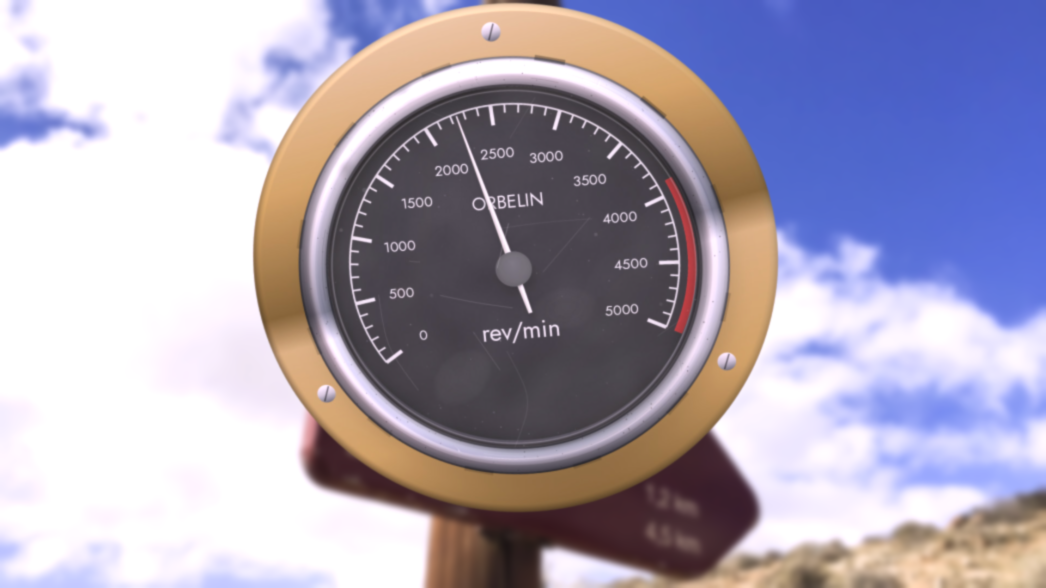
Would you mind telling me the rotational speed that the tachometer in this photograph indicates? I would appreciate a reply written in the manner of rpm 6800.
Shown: rpm 2250
